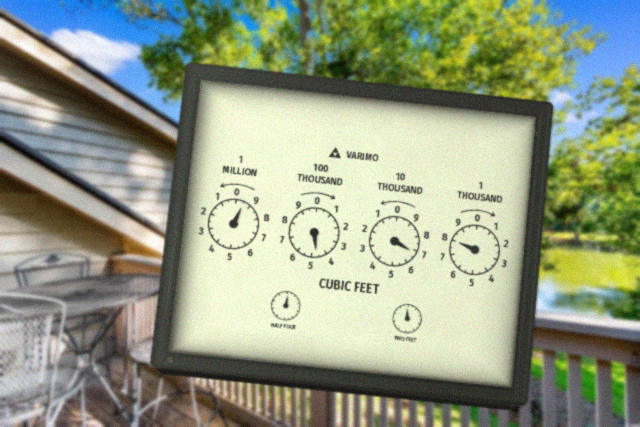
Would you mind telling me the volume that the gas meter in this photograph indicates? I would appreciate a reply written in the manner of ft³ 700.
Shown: ft³ 946800
